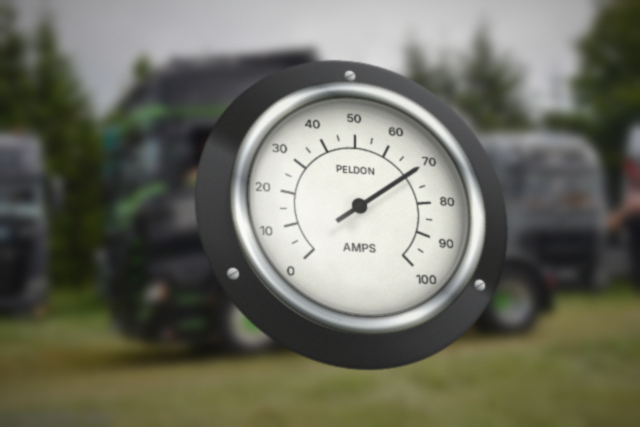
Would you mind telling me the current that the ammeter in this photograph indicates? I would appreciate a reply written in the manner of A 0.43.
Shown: A 70
